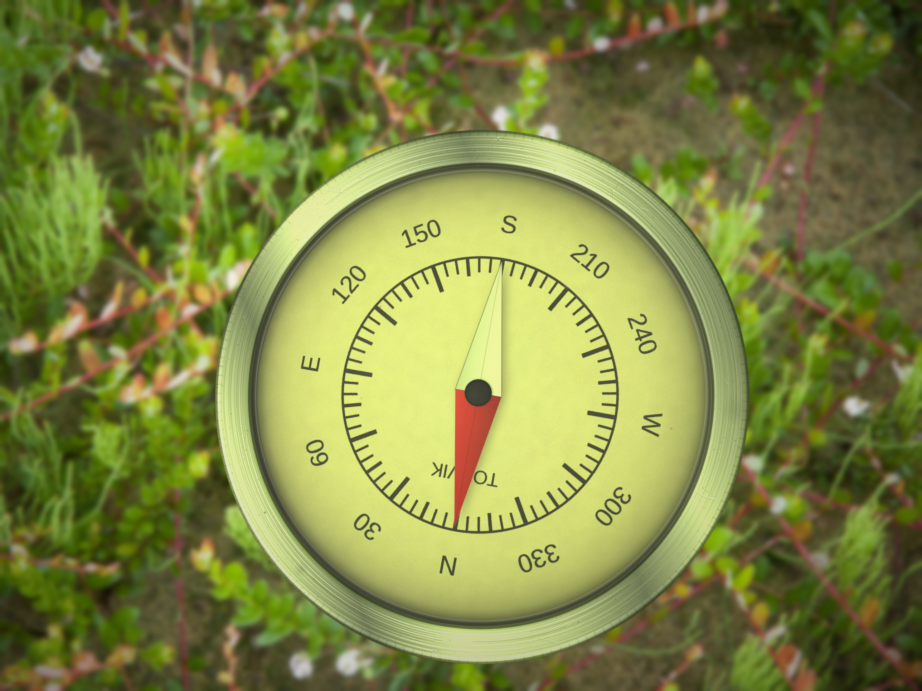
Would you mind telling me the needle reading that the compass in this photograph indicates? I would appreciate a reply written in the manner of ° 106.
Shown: ° 0
